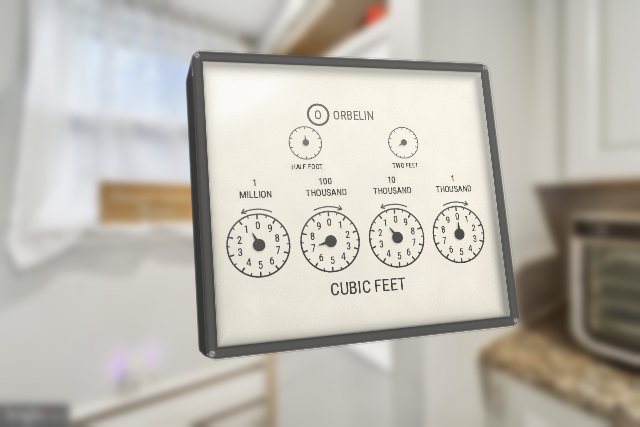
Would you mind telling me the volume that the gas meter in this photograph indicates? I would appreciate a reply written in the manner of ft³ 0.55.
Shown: ft³ 71000
